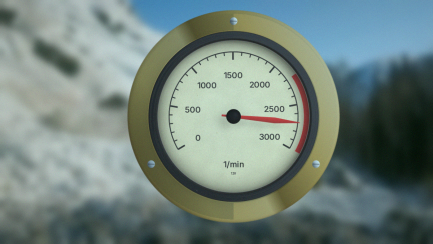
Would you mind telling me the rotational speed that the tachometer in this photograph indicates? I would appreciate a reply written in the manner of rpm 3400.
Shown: rpm 2700
